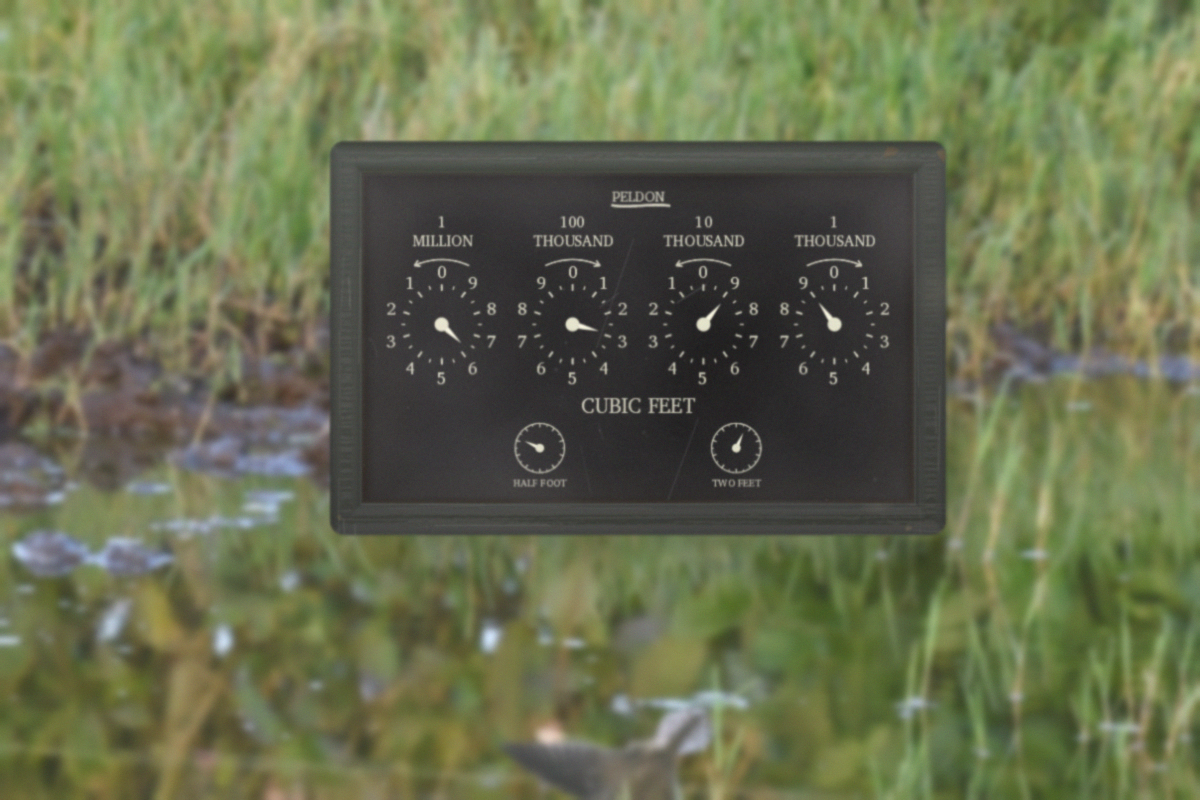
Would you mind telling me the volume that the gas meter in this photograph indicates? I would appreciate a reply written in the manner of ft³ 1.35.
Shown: ft³ 628900
